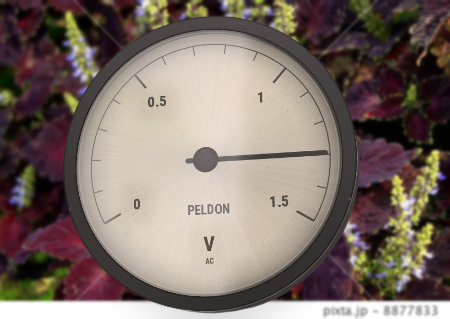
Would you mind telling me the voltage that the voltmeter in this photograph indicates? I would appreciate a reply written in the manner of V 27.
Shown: V 1.3
